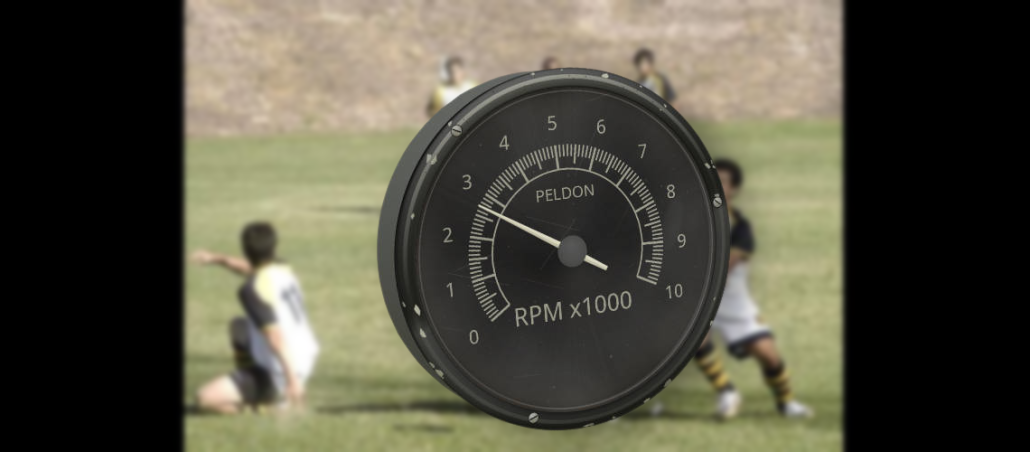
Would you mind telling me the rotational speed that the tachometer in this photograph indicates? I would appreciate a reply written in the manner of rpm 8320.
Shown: rpm 2700
